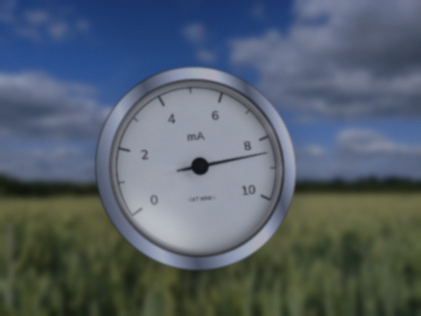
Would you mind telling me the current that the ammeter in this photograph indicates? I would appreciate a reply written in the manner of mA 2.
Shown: mA 8.5
